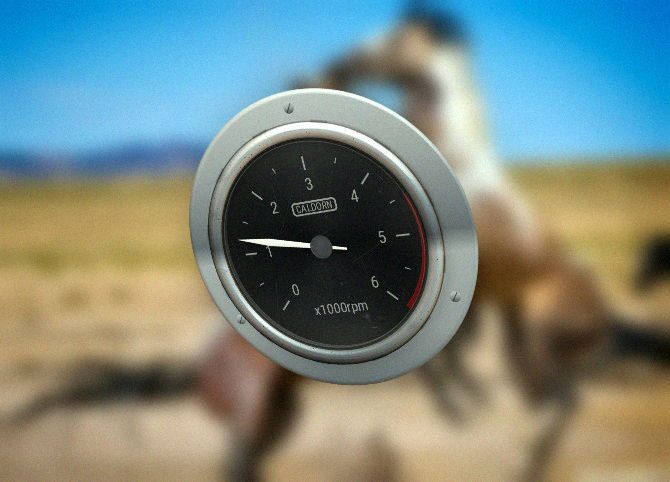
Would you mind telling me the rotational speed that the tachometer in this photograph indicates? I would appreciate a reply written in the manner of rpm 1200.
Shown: rpm 1250
